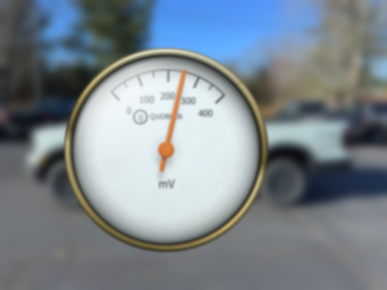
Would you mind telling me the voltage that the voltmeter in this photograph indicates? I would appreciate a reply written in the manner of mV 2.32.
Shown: mV 250
